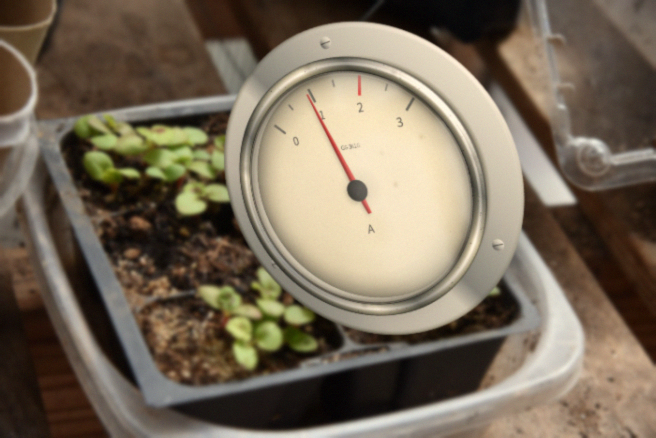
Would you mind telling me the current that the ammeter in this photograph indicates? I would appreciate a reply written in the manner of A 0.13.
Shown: A 1
